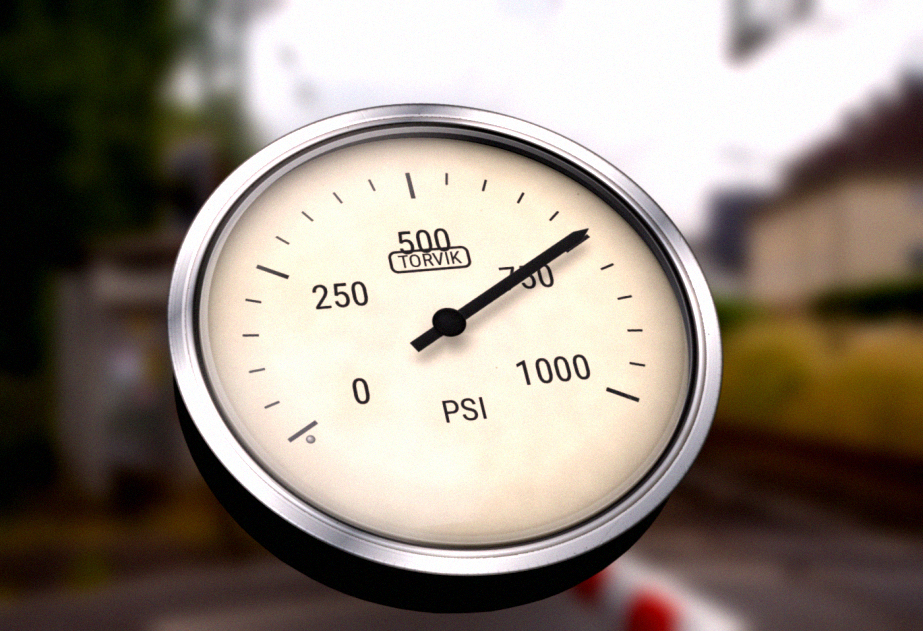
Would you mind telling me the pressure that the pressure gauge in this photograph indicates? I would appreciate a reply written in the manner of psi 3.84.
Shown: psi 750
